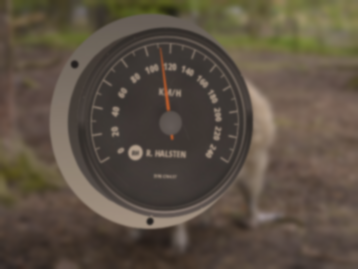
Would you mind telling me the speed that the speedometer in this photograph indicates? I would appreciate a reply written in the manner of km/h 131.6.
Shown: km/h 110
